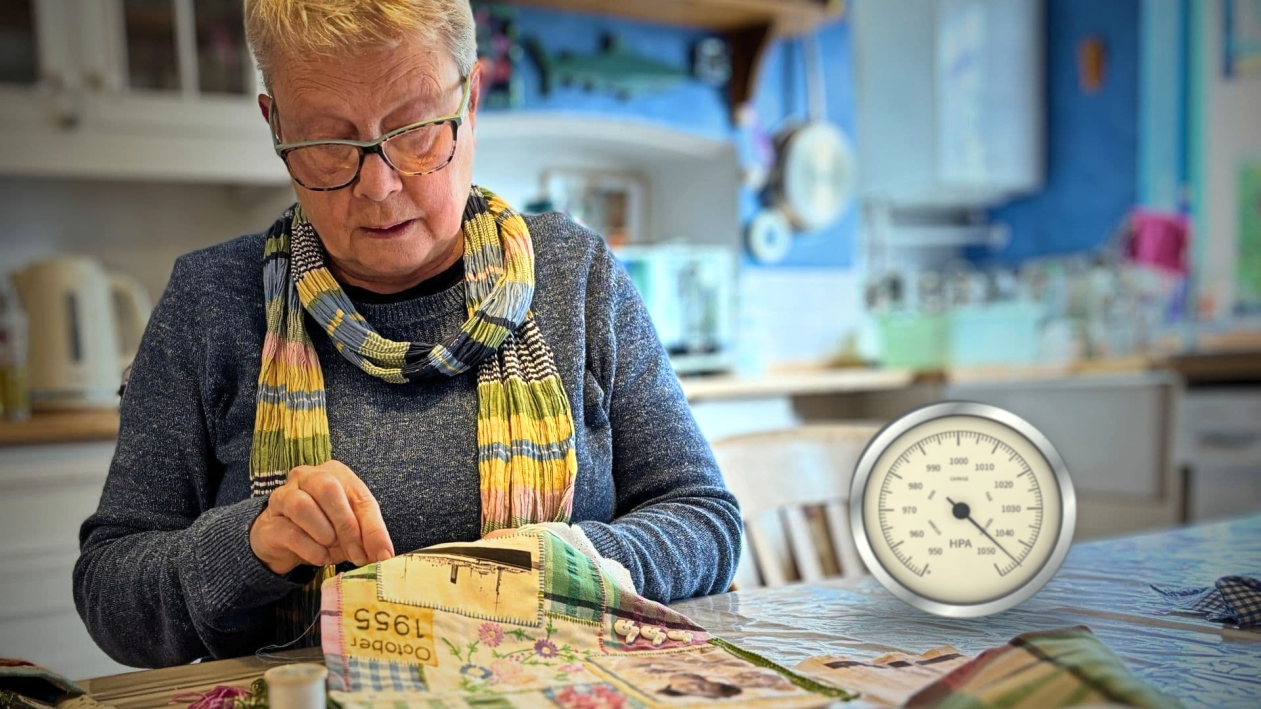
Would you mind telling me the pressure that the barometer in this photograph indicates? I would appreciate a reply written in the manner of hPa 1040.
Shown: hPa 1045
